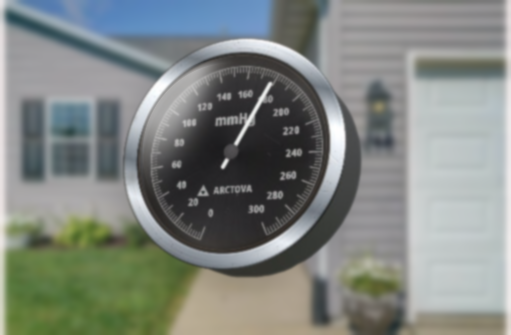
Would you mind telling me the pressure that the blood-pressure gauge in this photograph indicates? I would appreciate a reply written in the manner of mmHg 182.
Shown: mmHg 180
